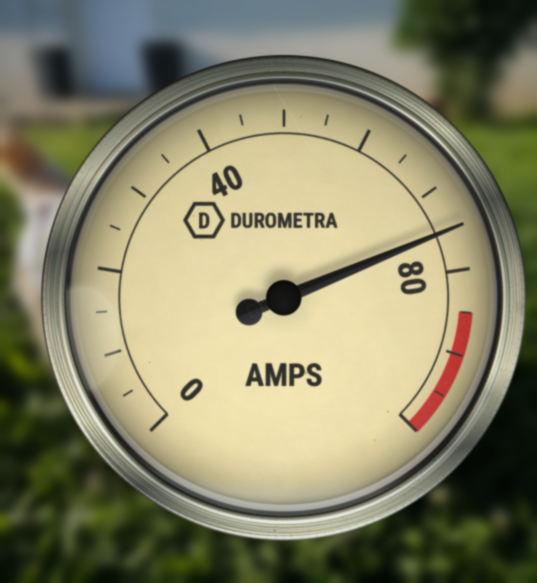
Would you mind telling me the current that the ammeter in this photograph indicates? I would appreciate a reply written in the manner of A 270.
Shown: A 75
